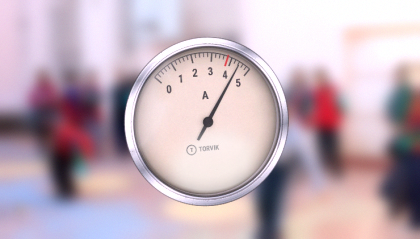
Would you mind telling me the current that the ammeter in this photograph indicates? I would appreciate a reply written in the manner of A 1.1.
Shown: A 4.4
